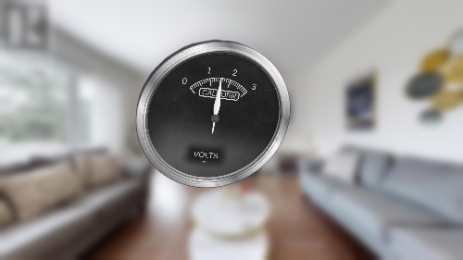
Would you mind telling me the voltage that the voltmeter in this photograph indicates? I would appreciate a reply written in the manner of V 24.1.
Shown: V 1.5
